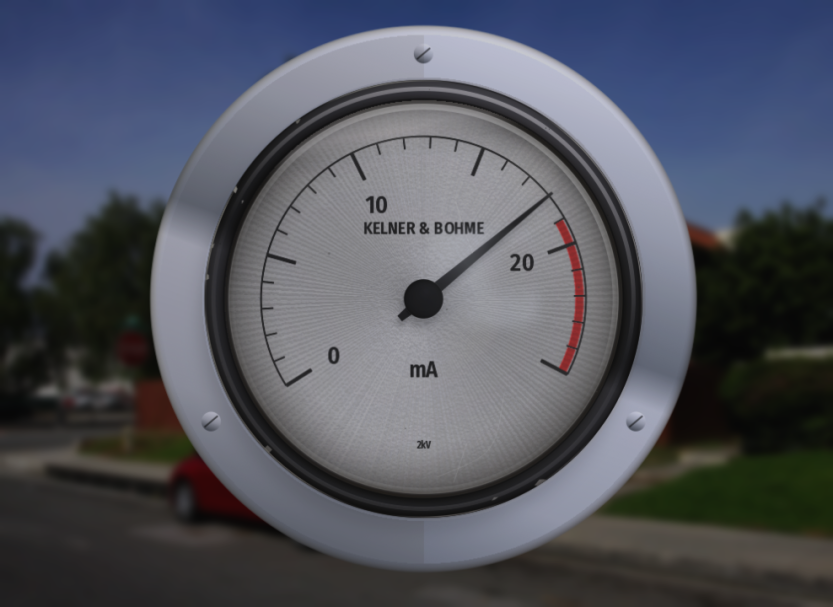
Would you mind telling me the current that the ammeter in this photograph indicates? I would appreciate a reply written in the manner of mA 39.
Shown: mA 18
